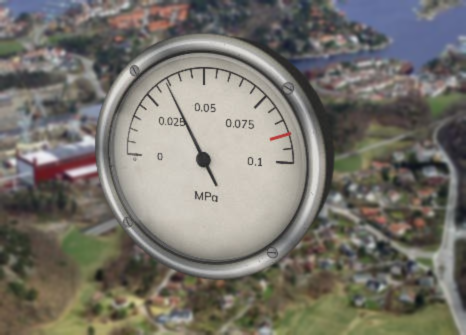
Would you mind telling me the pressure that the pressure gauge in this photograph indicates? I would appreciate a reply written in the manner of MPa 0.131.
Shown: MPa 0.035
